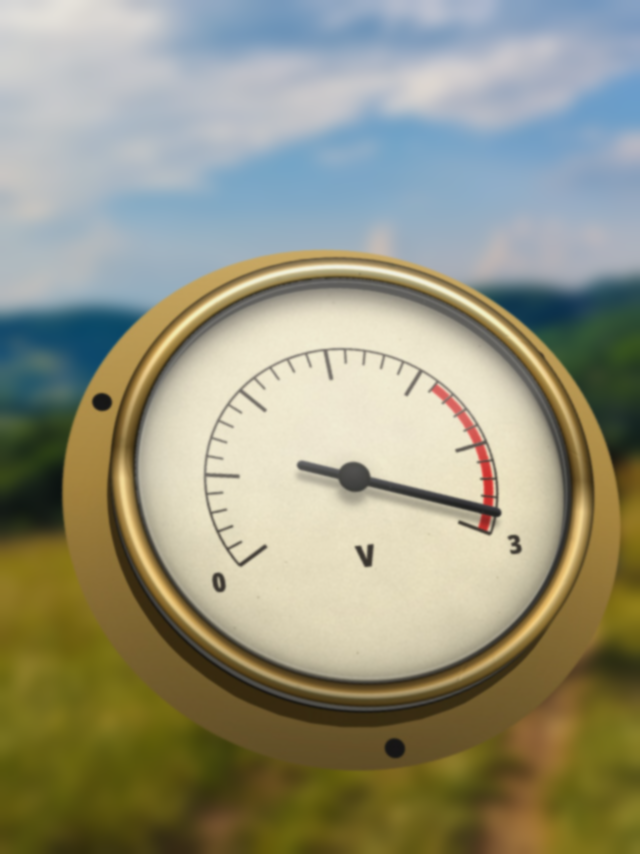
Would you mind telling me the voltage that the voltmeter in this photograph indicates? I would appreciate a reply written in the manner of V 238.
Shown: V 2.9
